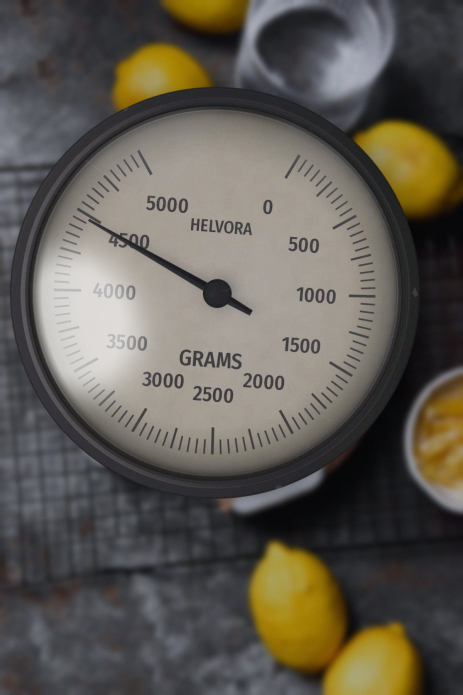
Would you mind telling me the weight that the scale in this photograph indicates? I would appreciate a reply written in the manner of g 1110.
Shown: g 4475
